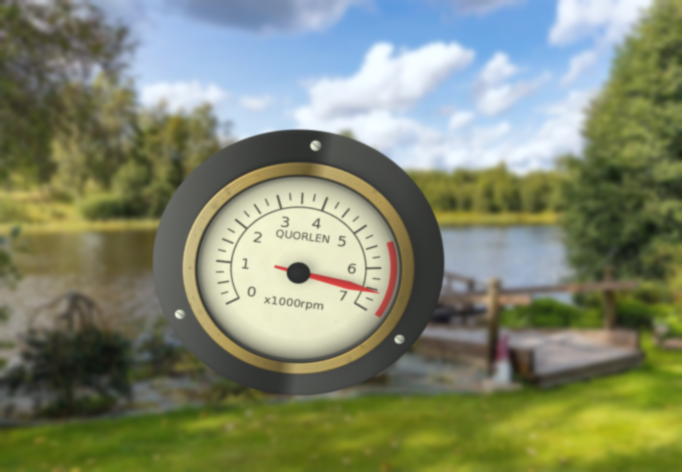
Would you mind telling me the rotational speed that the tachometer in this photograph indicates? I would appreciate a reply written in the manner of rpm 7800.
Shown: rpm 6500
